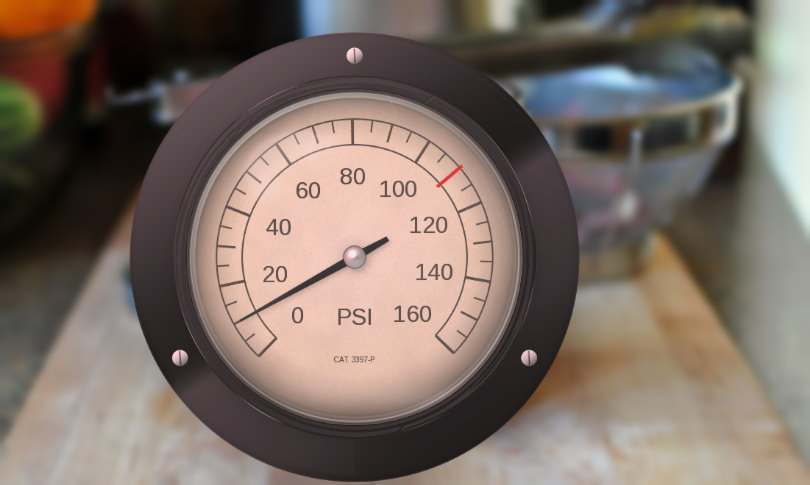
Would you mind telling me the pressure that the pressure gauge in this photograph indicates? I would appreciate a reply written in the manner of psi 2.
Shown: psi 10
